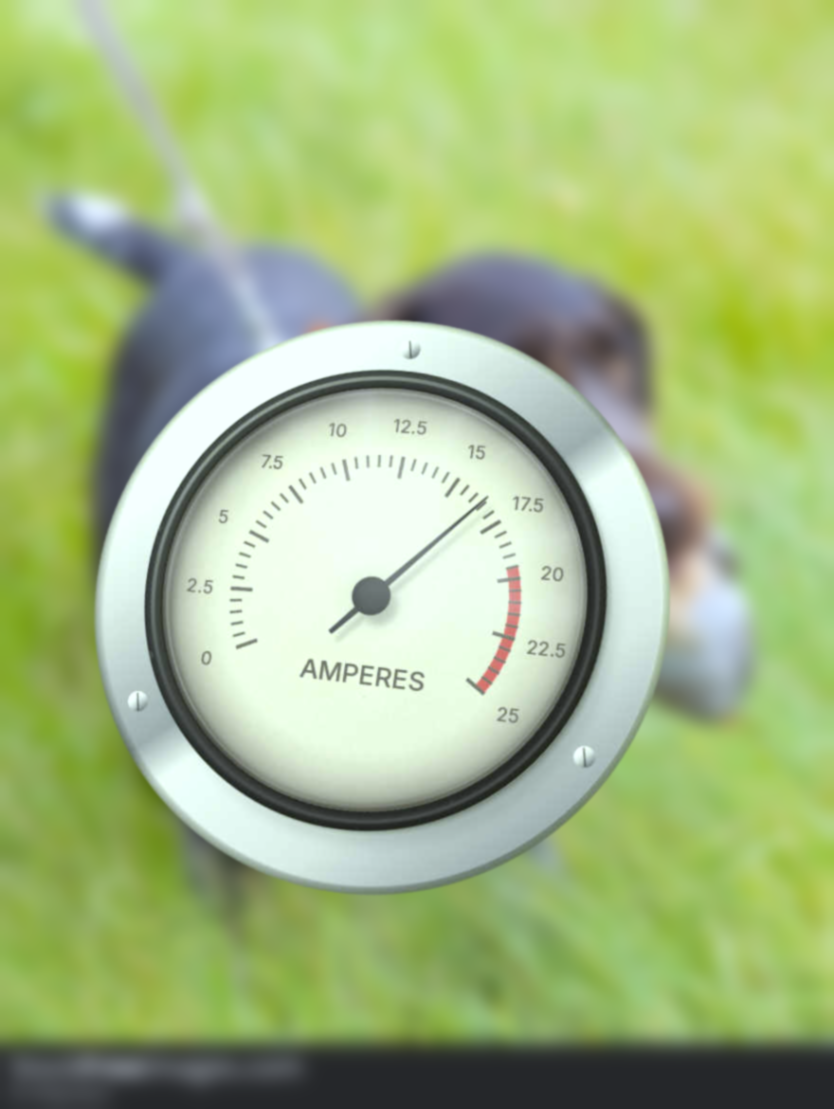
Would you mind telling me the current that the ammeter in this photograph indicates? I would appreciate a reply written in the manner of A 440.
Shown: A 16.5
